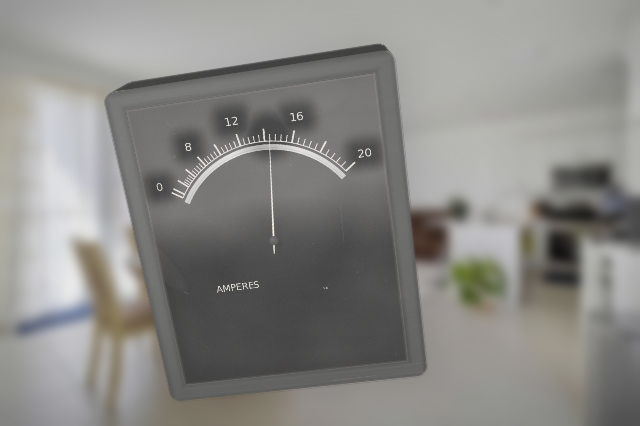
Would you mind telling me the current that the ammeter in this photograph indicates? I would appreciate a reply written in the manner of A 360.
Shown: A 14.4
